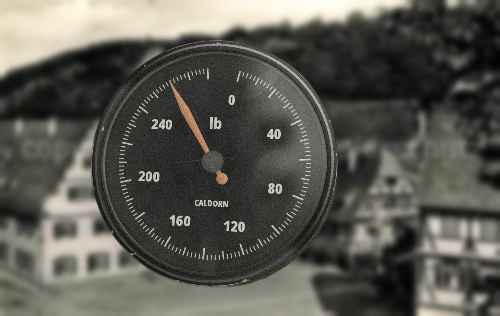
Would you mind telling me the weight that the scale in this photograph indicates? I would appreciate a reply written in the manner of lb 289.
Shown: lb 260
